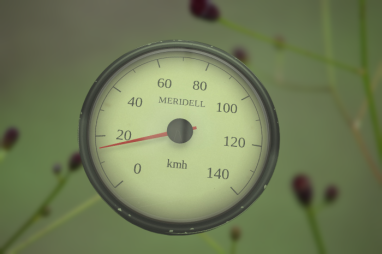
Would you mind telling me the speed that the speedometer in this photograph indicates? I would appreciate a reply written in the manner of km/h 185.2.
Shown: km/h 15
